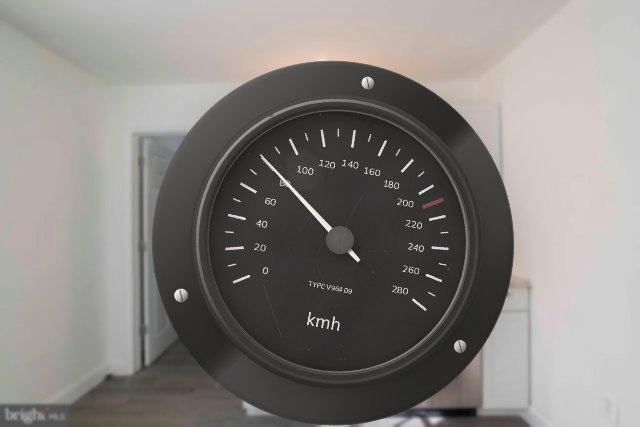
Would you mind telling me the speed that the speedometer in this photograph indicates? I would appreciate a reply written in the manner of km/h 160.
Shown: km/h 80
